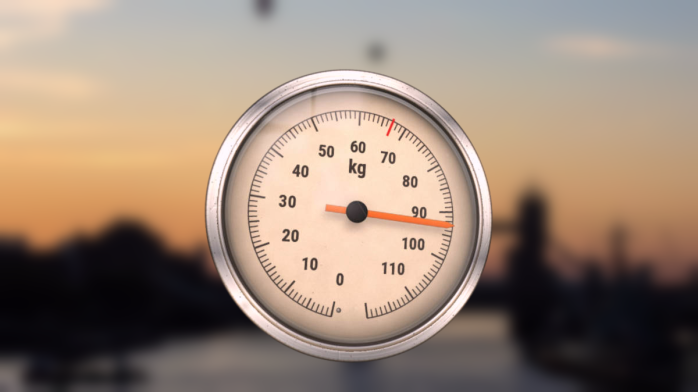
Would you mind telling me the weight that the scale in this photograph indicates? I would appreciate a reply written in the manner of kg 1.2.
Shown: kg 93
